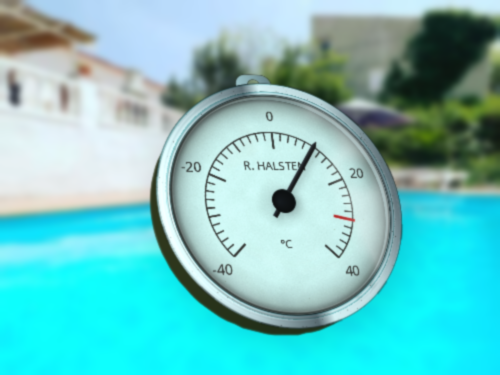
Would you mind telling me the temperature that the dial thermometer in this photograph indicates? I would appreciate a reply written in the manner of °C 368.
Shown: °C 10
